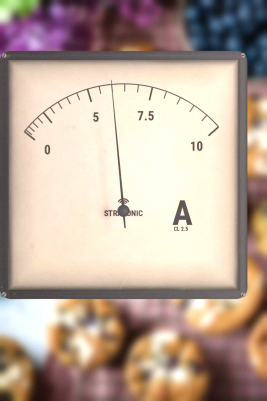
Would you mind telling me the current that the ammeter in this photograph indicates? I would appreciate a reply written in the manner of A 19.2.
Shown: A 6
